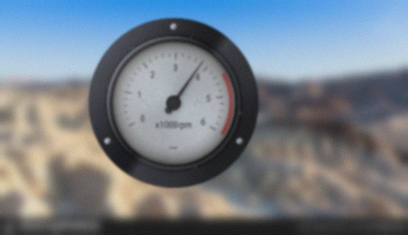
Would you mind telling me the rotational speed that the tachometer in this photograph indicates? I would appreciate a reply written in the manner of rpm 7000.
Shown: rpm 3800
